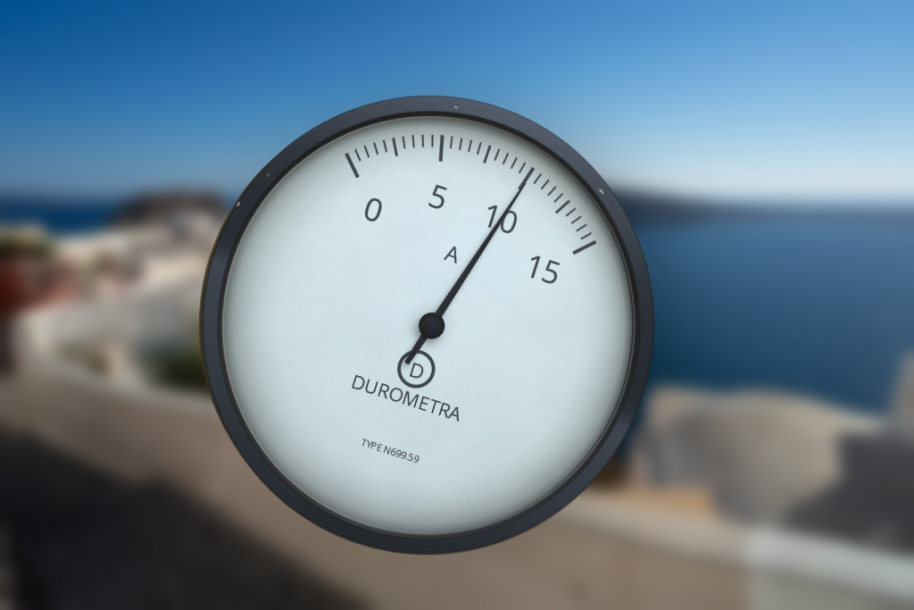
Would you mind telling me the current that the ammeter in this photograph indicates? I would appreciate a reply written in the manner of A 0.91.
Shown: A 10
